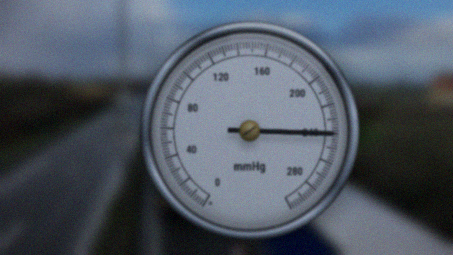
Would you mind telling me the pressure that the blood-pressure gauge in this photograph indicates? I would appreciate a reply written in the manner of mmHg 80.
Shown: mmHg 240
